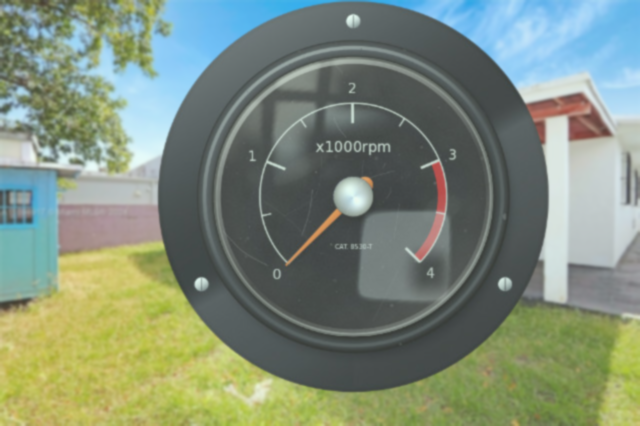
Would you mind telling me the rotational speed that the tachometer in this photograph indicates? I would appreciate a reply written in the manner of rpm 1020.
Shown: rpm 0
